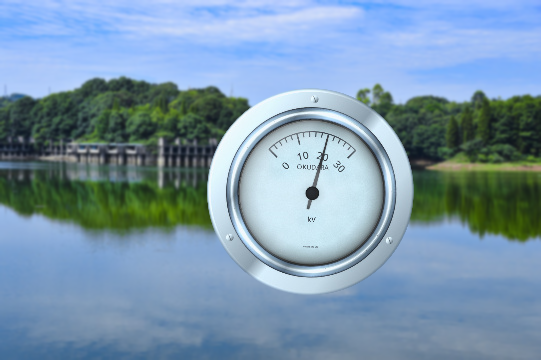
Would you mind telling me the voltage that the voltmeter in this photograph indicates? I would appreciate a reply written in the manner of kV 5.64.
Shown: kV 20
